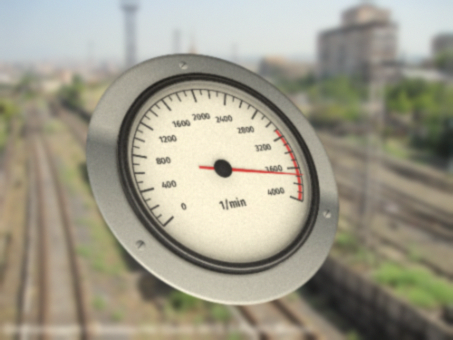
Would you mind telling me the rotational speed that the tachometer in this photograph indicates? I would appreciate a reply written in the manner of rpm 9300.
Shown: rpm 3700
